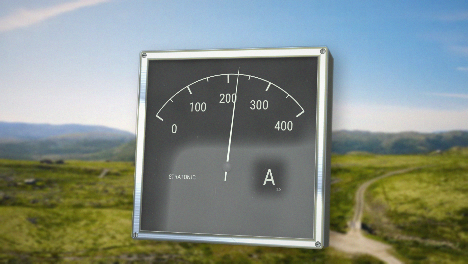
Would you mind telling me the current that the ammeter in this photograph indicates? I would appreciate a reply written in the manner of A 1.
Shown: A 225
